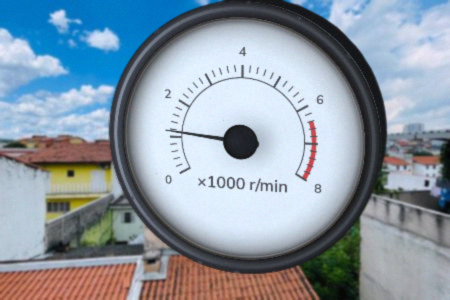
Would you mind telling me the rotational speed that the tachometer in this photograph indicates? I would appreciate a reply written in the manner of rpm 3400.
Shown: rpm 1200
